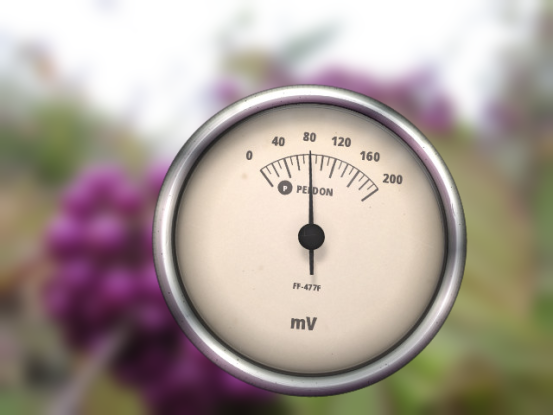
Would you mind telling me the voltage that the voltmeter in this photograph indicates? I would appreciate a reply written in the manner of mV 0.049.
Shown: mV 80
